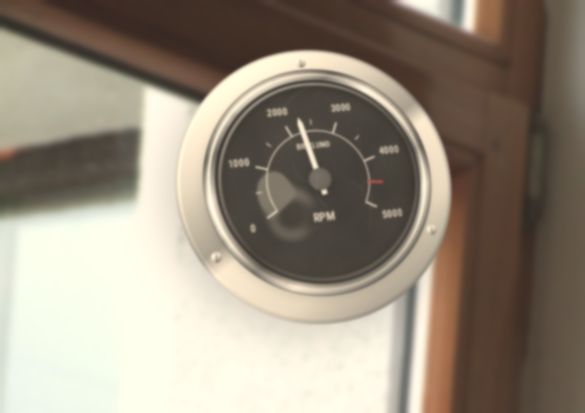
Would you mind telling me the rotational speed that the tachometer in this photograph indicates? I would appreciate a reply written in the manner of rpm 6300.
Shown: rpm 2250
